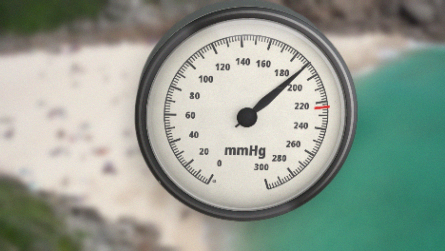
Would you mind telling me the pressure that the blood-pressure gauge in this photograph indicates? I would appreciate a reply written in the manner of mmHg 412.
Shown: mmHg 190
